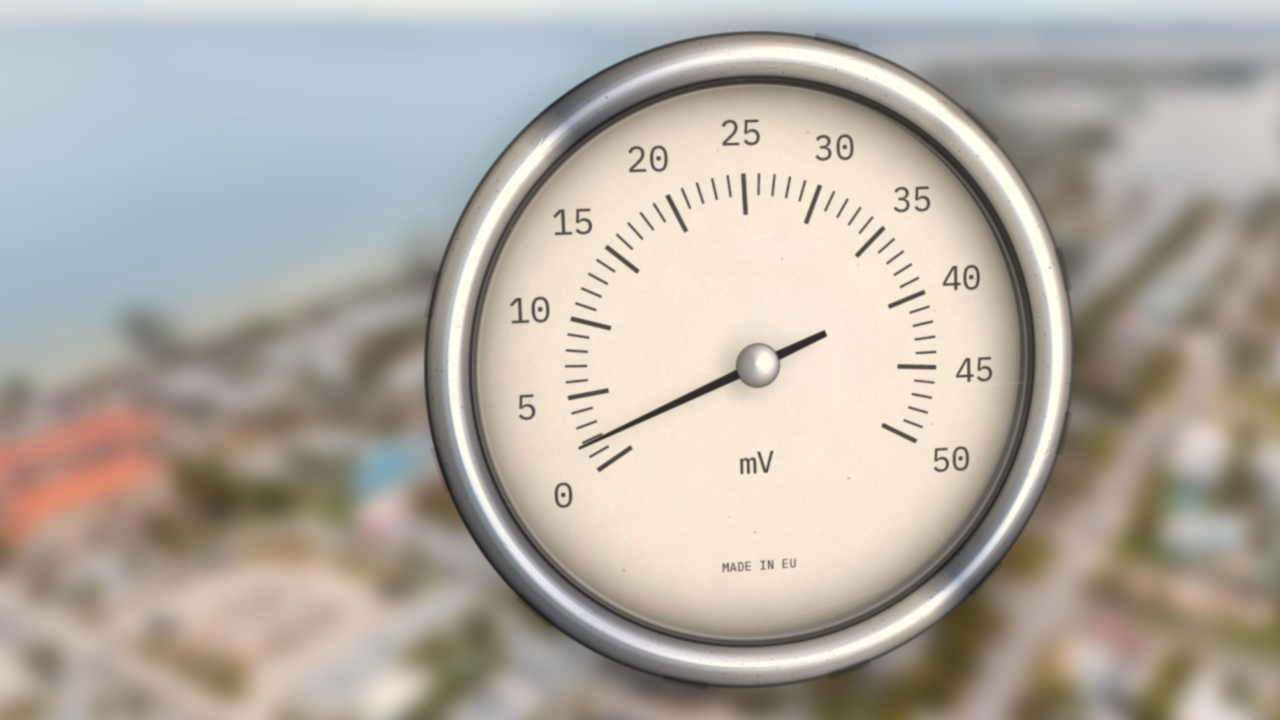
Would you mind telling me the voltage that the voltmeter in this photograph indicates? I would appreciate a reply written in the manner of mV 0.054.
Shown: mV 2
